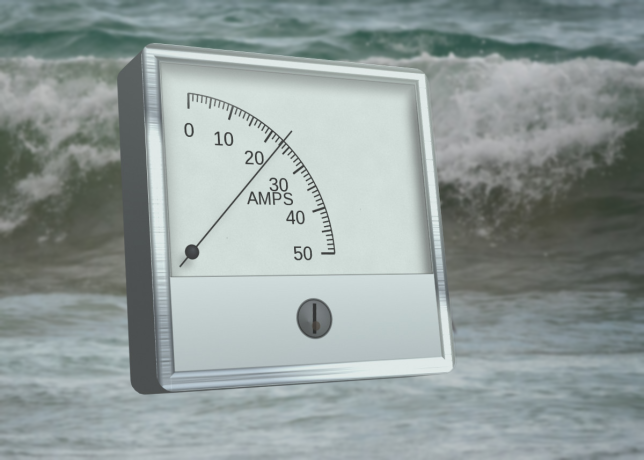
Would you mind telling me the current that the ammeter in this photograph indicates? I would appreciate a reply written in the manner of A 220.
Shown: A 23
